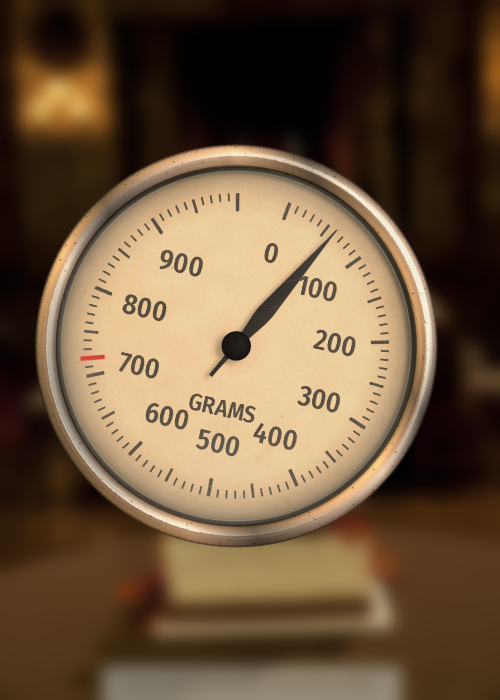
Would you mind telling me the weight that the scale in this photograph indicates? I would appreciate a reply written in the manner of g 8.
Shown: g 60
